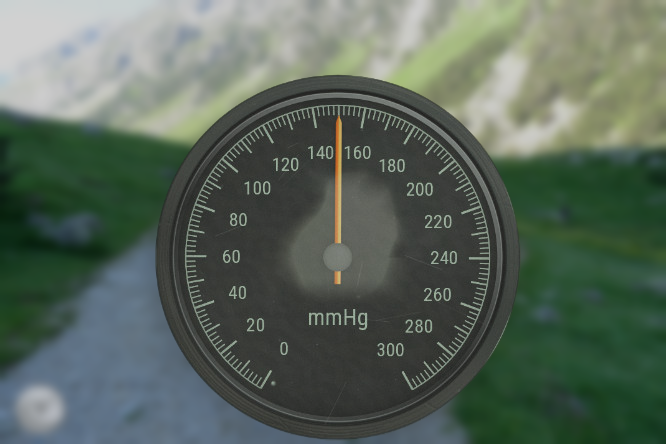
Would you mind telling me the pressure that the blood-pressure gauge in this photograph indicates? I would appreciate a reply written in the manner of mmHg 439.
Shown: mmHg 150
